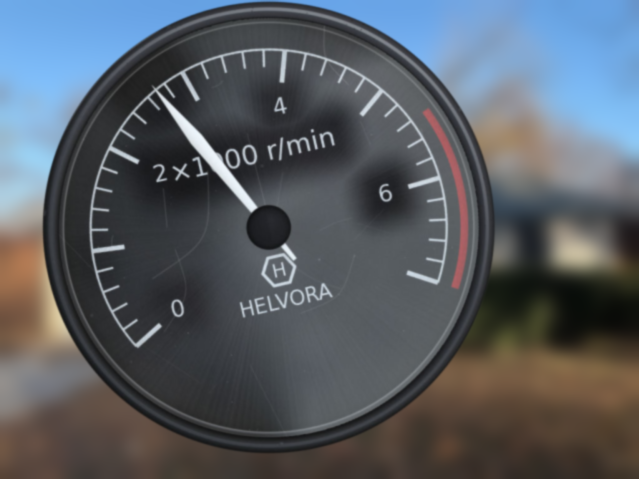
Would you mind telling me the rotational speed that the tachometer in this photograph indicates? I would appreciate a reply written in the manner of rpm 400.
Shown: rpm 2700
